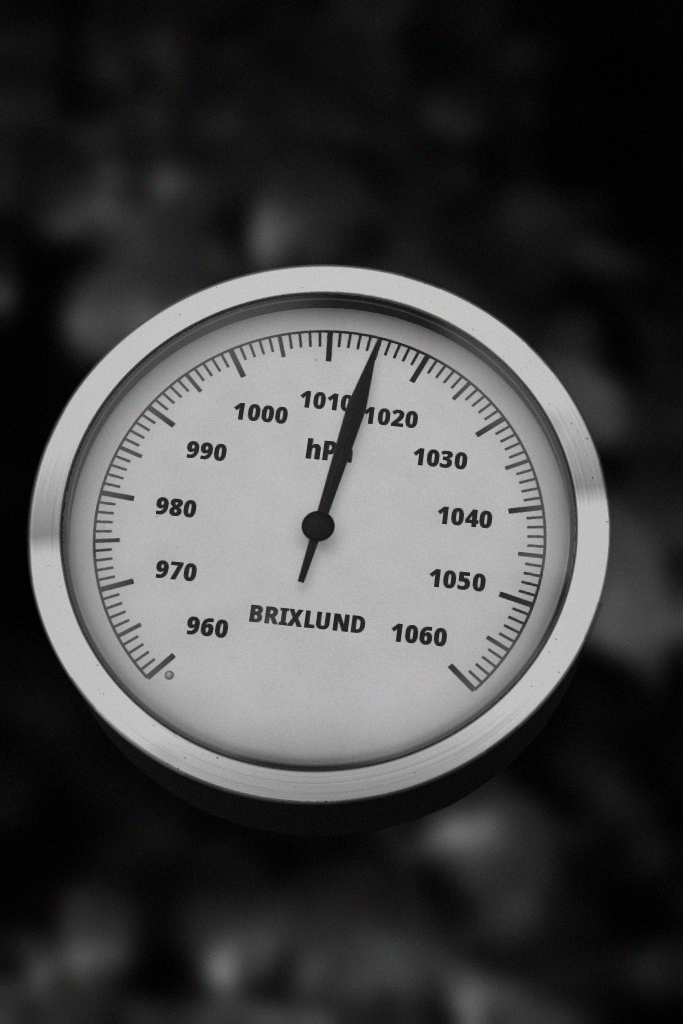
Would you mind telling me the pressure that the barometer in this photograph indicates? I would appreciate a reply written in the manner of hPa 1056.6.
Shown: hPa 1015
